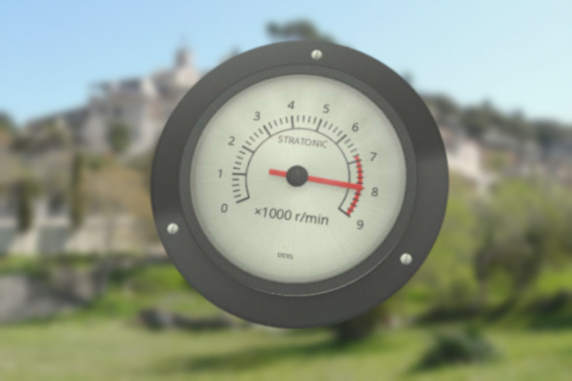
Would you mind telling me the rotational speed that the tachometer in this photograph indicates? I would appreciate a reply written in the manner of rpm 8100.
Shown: rpm 8000
